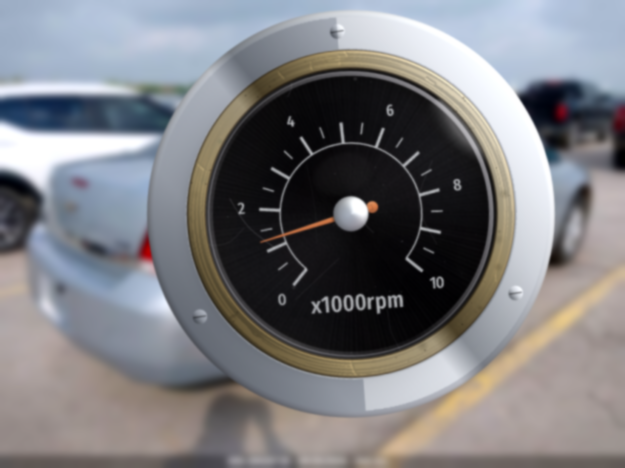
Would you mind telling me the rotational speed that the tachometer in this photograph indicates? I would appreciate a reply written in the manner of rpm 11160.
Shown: rpm 1250
